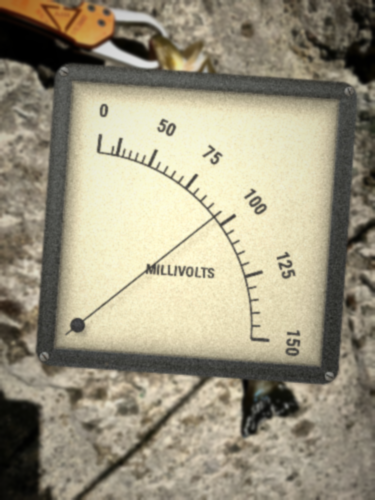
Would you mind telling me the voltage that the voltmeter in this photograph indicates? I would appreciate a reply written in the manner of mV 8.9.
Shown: mV 95
